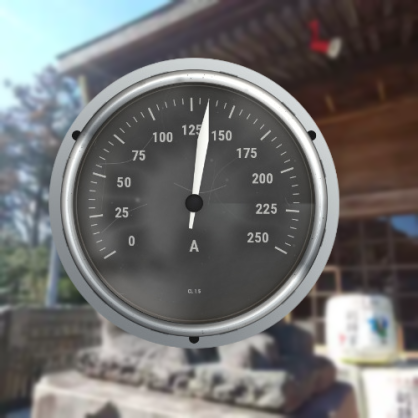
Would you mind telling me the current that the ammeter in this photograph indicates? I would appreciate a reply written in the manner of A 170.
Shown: A 135
